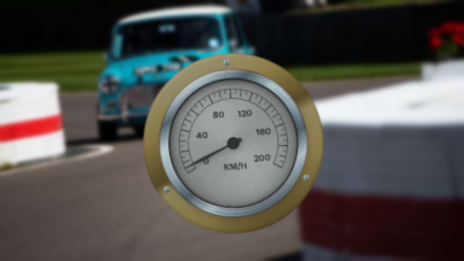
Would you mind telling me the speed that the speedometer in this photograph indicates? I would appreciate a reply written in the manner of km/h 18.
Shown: km/h 5
